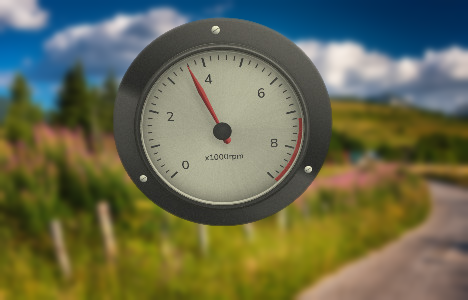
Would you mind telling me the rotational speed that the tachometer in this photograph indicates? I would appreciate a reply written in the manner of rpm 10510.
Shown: rpm 3600
